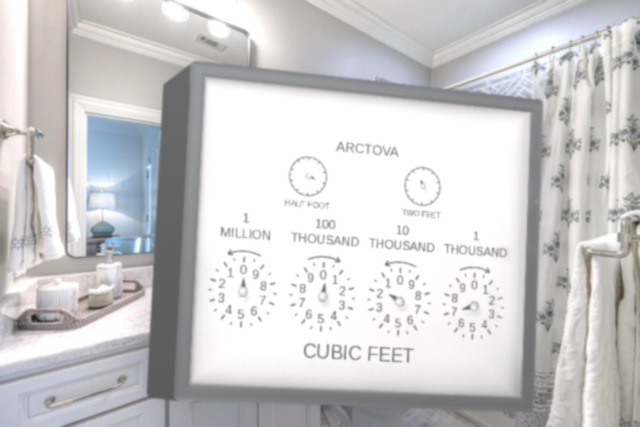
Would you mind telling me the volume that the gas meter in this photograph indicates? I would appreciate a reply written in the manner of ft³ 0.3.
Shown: ft³ 1700
